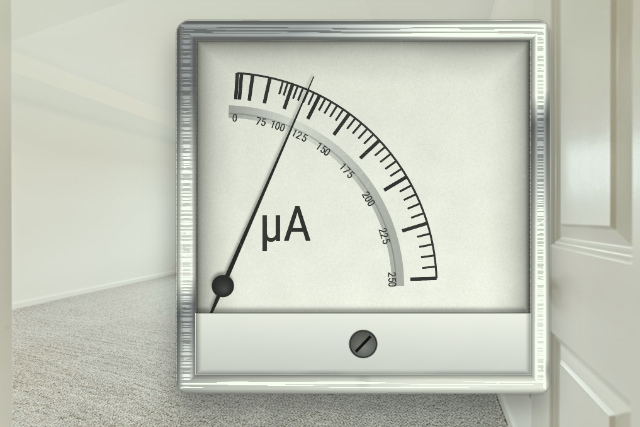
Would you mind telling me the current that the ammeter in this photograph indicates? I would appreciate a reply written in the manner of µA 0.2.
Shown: µA 115
